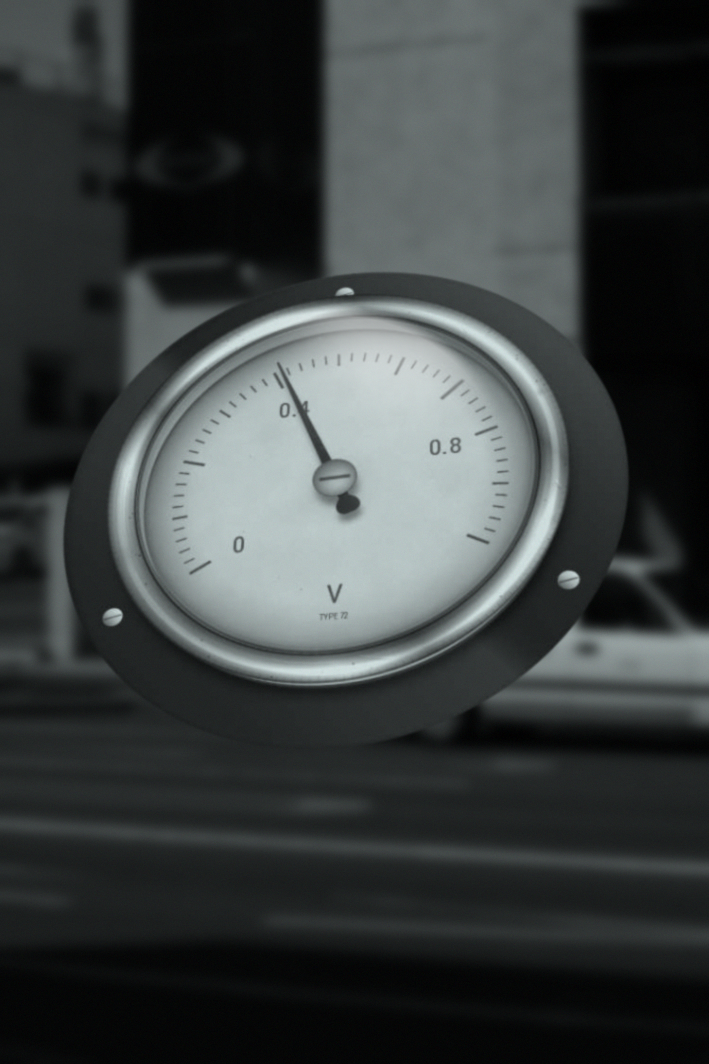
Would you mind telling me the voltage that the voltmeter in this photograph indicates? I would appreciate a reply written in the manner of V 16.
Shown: V 0.41
